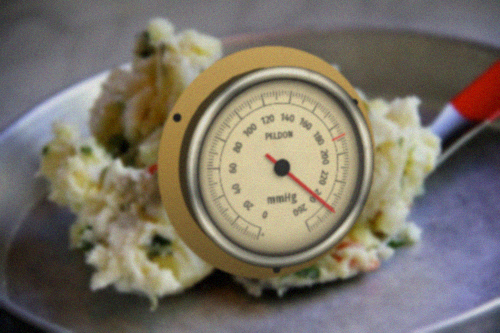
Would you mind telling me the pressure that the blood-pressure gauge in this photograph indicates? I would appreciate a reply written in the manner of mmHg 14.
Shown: mmHg 240
